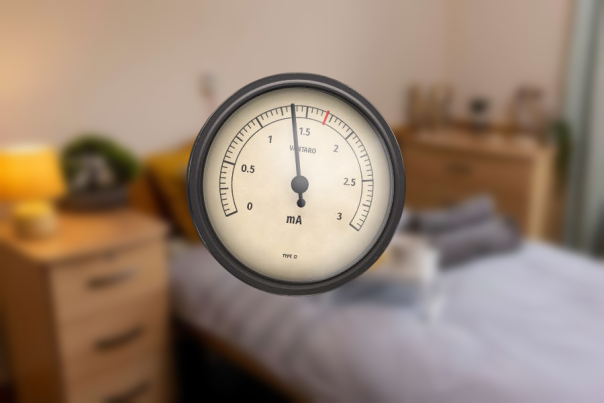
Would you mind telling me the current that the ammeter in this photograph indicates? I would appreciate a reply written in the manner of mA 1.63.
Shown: mA 1.35
